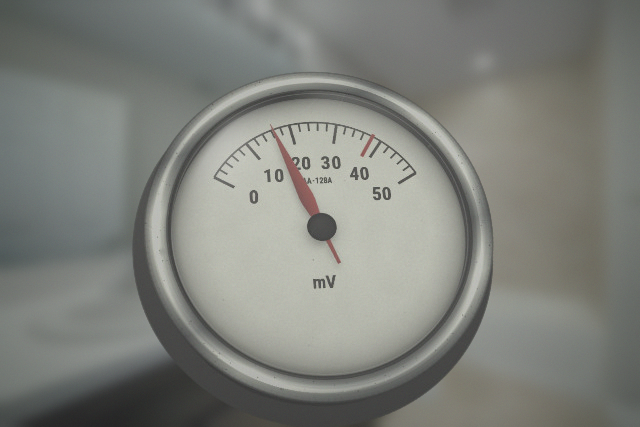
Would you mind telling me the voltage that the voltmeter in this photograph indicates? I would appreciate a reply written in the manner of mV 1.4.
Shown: mV 16
